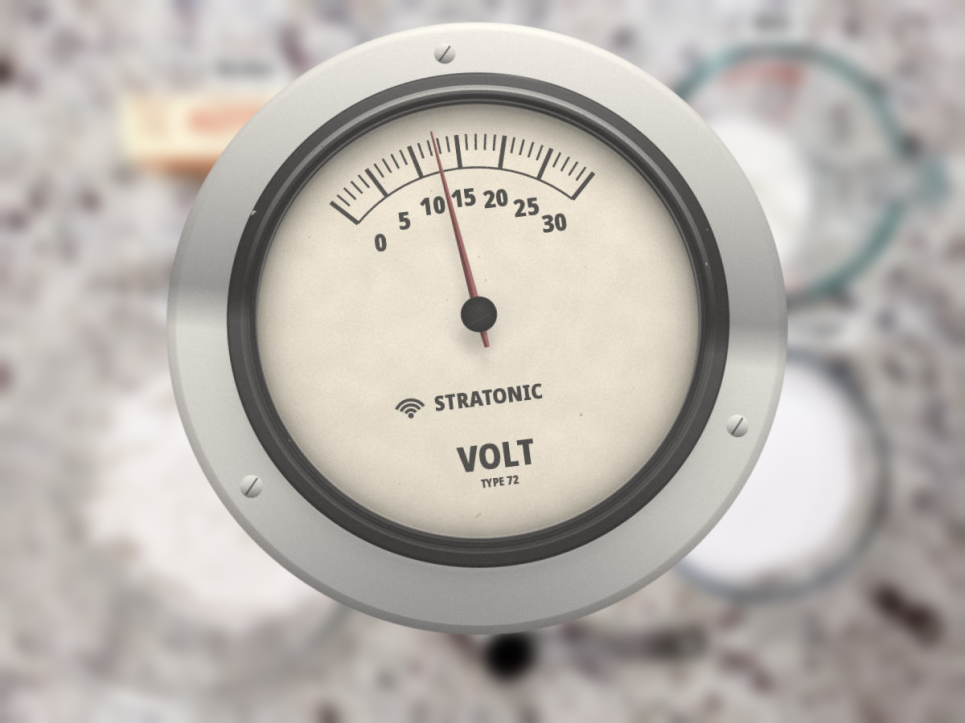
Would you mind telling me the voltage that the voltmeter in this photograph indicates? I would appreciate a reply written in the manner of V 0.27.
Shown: V 12.5
